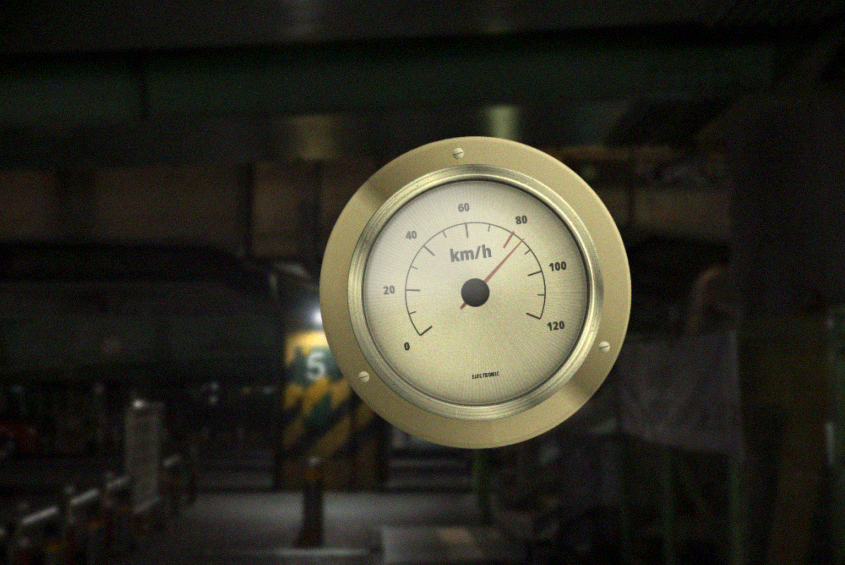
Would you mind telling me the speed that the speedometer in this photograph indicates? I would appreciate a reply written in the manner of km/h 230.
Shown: km/h 85
